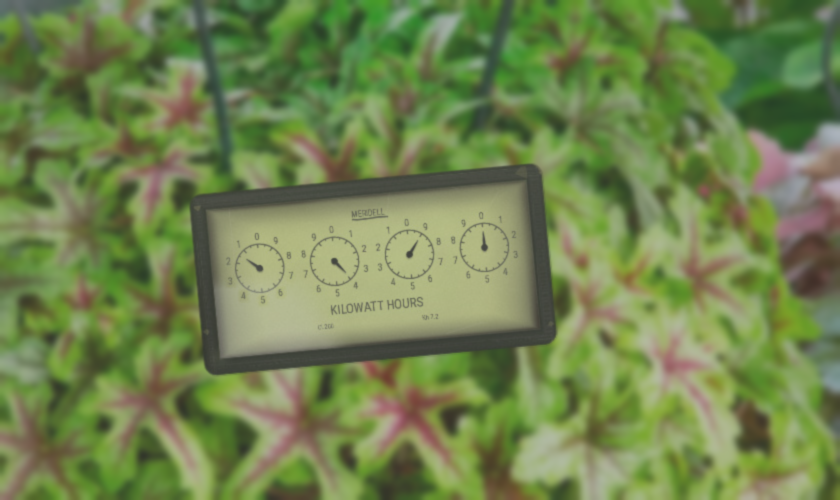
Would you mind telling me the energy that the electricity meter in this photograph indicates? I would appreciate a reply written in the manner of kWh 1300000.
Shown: kWh 1390
